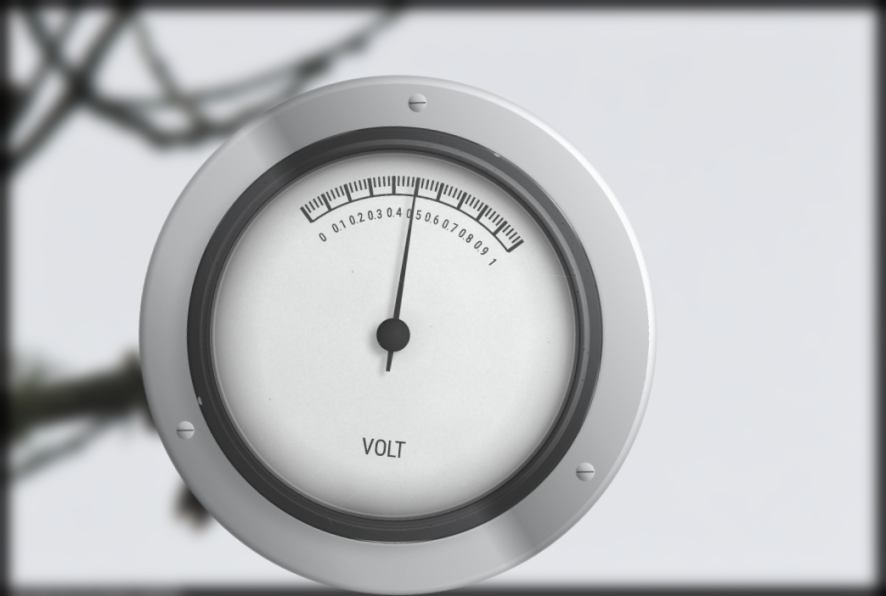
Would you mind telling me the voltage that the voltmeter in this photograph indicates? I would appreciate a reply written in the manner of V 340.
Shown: V 0.5
